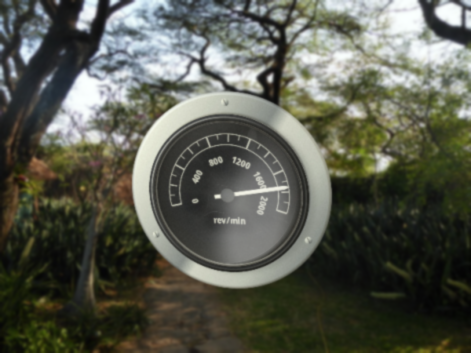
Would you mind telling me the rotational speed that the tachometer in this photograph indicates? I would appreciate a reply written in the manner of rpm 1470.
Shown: rpm 1750
